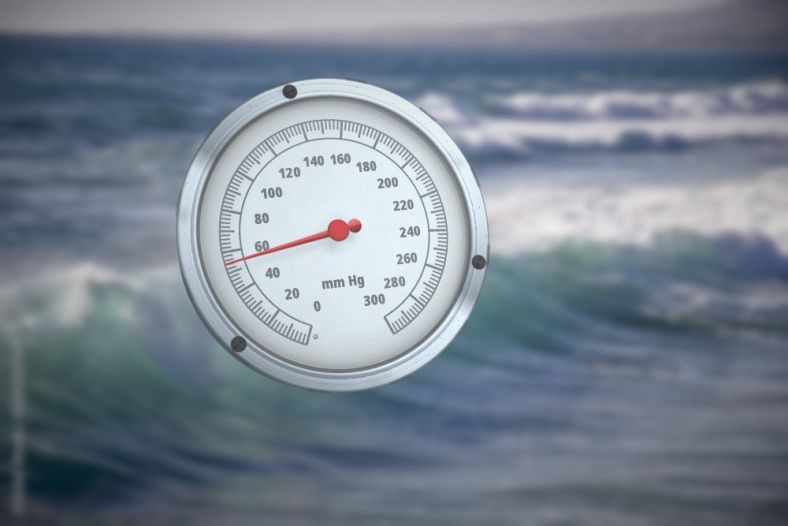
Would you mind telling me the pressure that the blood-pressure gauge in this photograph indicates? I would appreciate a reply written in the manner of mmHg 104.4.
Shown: mmHg 54
